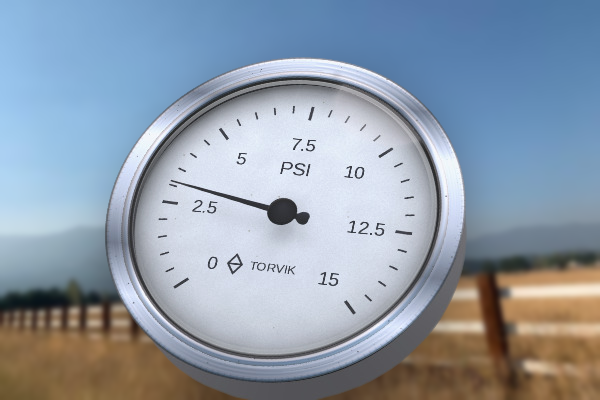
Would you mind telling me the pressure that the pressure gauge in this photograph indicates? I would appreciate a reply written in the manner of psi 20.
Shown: psi 3
